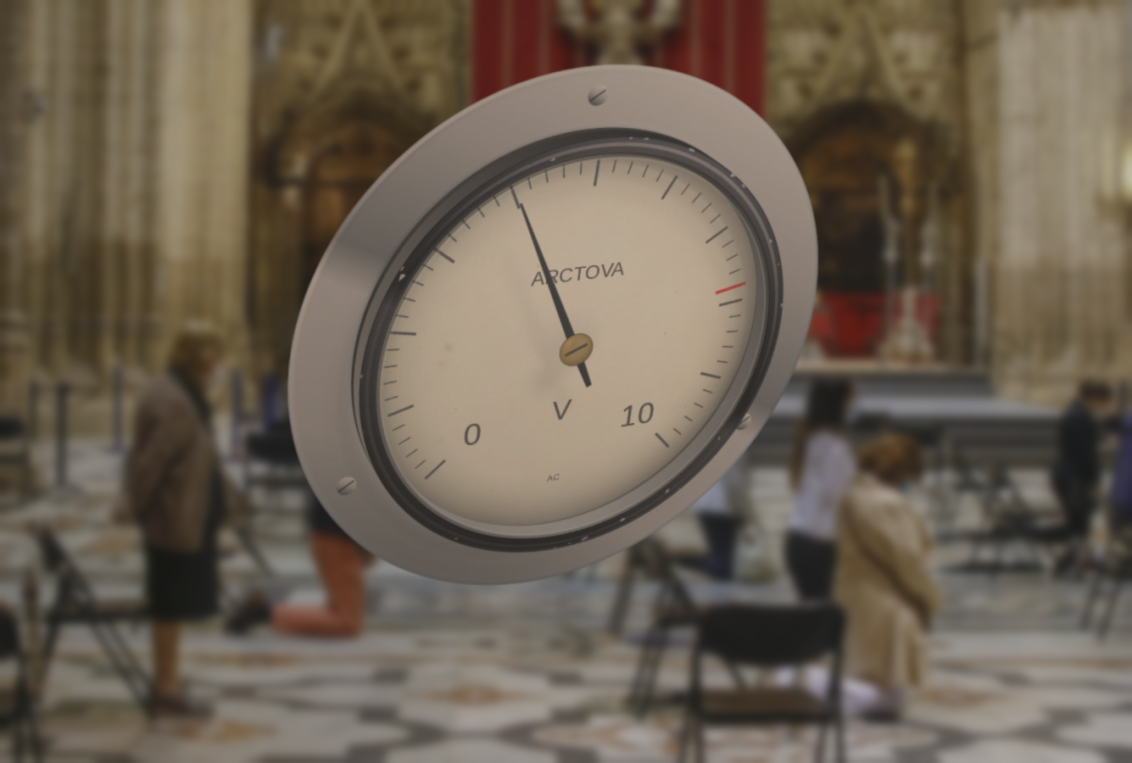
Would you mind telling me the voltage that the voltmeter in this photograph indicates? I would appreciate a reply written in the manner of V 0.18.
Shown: V 4
